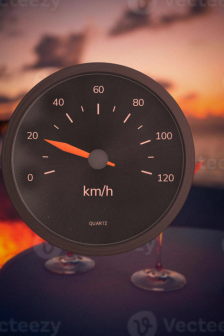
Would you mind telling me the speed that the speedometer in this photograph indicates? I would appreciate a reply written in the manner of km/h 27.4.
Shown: km/h 20
